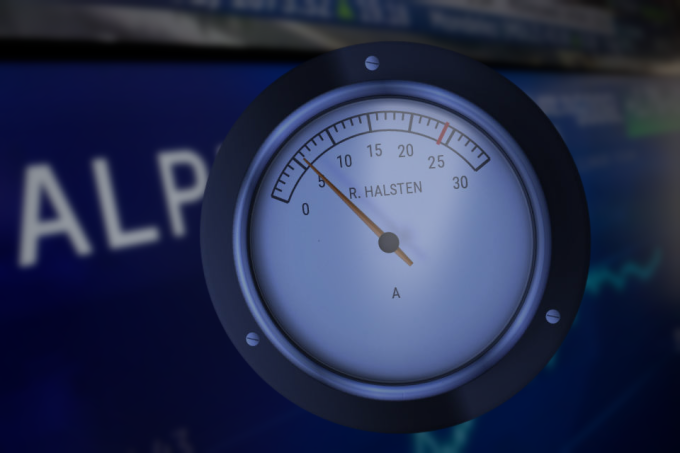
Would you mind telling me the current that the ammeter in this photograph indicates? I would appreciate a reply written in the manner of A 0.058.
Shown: A 6
